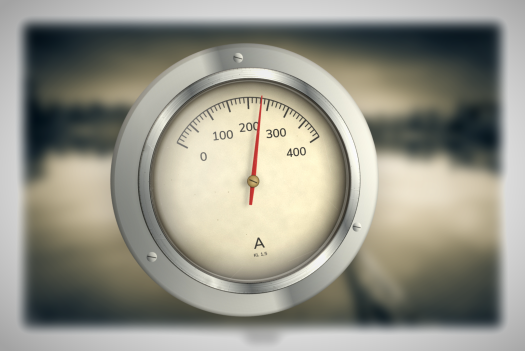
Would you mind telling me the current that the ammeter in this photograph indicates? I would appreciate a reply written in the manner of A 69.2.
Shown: A 230
